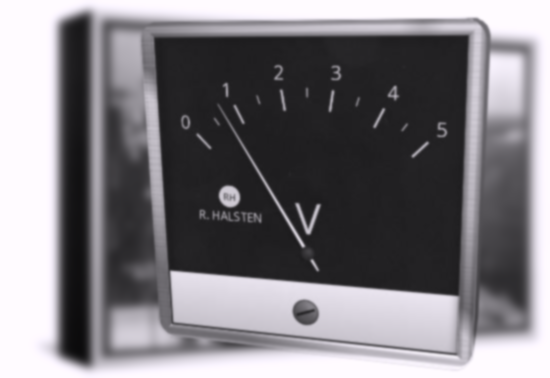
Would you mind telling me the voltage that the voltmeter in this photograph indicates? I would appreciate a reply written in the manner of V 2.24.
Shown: V 0.75
